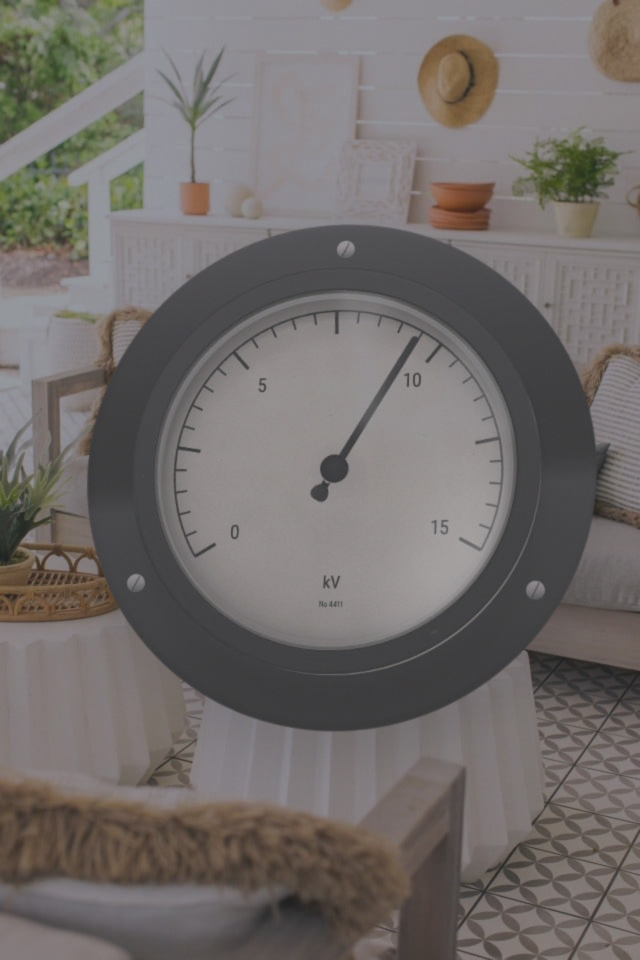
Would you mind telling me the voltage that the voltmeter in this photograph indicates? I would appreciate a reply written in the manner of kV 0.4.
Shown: kV 9.5
